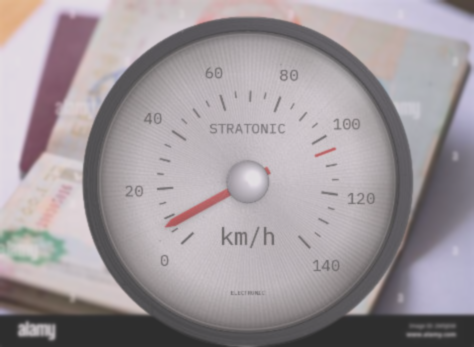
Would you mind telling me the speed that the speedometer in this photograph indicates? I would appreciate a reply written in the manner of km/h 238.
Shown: km/h 7.5
